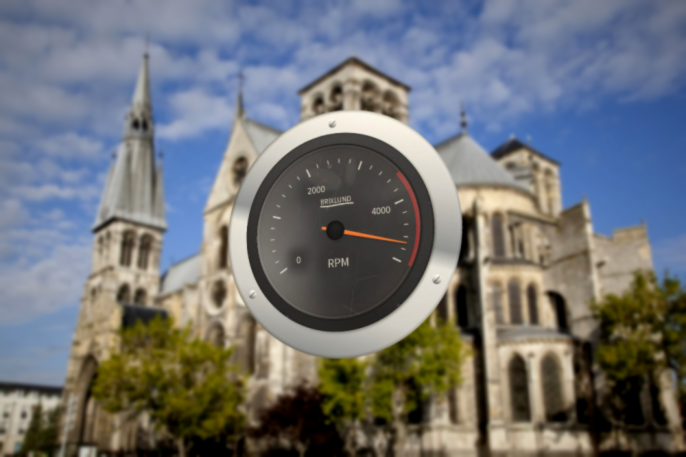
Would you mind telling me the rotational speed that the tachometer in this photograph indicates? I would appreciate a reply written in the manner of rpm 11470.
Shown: rpm 4700
